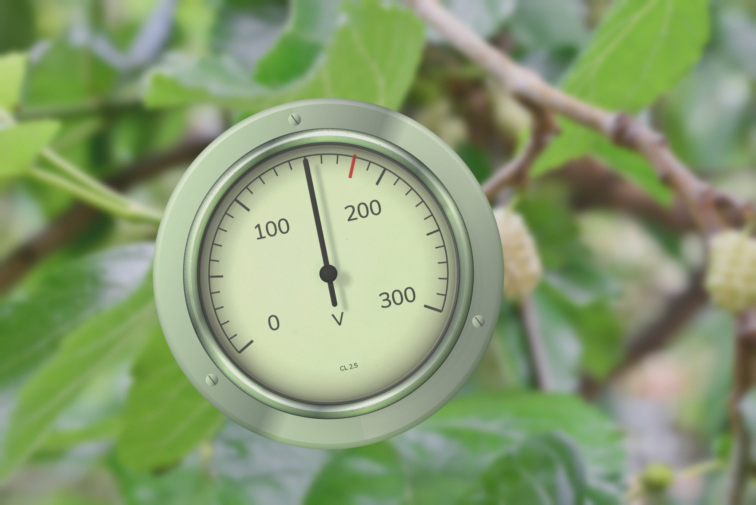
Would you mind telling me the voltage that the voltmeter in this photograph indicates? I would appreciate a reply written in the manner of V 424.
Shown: V 150
